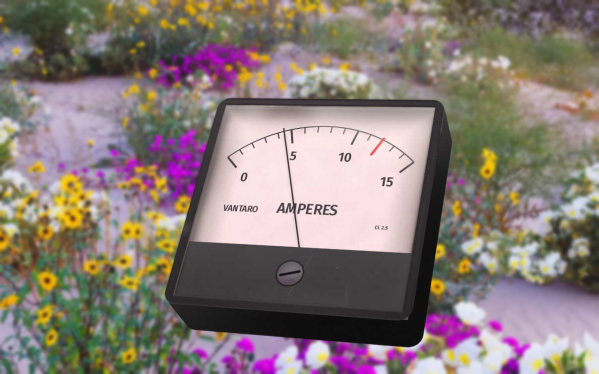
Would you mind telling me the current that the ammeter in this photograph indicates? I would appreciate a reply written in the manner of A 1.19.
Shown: A 4.5
